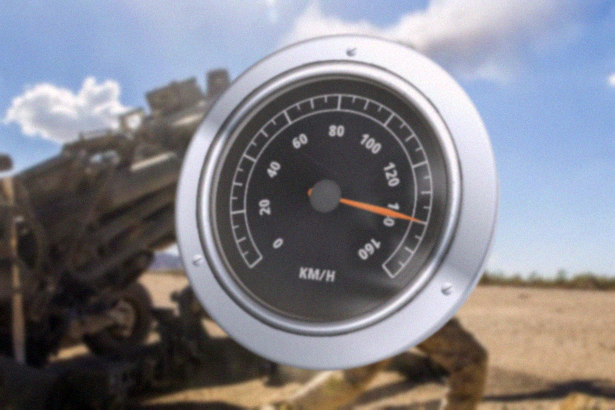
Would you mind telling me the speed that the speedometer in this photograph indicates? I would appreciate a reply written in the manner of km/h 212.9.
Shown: km/h 140
